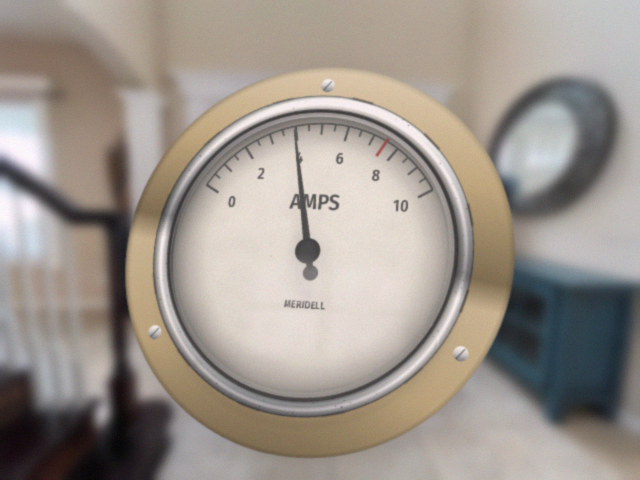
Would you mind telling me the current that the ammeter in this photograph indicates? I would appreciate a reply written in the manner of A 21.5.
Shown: A 4
